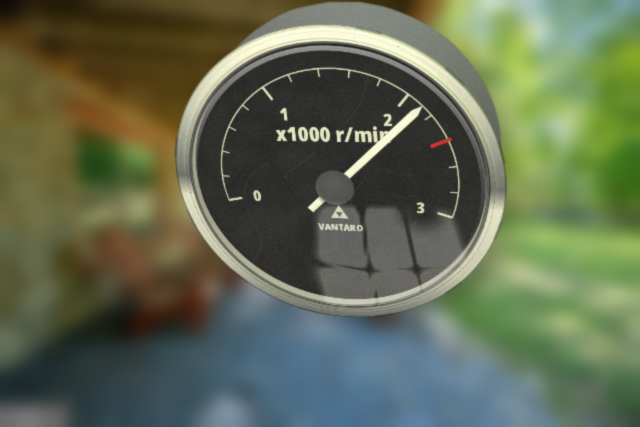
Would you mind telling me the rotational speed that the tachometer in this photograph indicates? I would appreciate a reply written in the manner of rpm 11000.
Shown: rpm 2100
